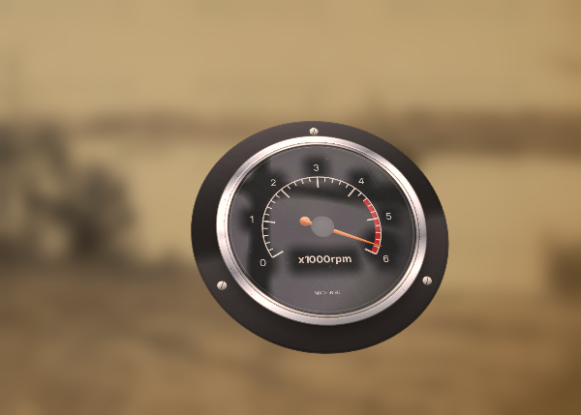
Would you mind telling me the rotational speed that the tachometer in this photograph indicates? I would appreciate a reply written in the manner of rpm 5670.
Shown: rpm 5800
